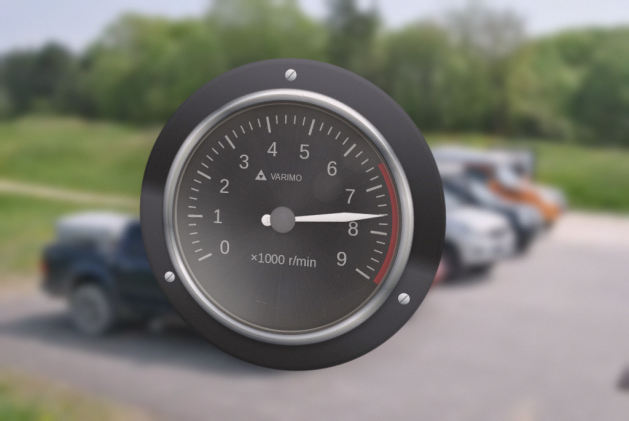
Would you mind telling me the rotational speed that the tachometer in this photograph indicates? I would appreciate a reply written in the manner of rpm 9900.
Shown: rpm 7600
